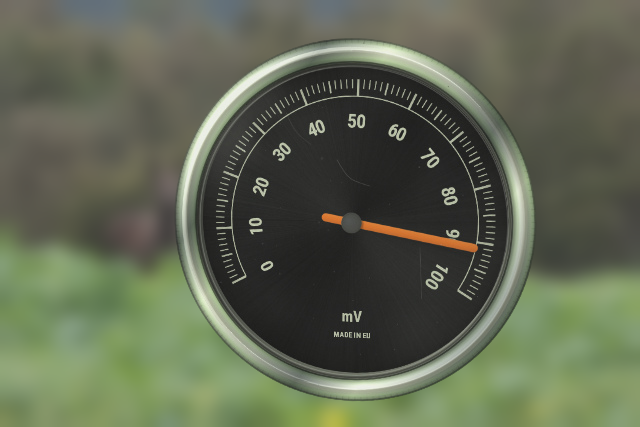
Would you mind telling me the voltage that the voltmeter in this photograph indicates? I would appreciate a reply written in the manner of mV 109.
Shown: mV 91
